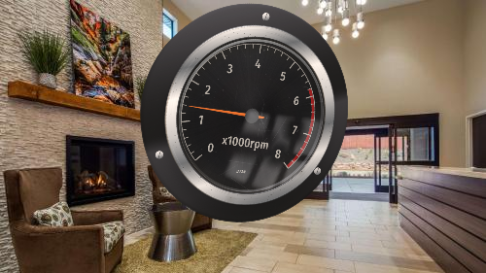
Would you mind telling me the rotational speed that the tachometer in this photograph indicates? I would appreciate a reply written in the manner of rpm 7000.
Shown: rpm 1400
